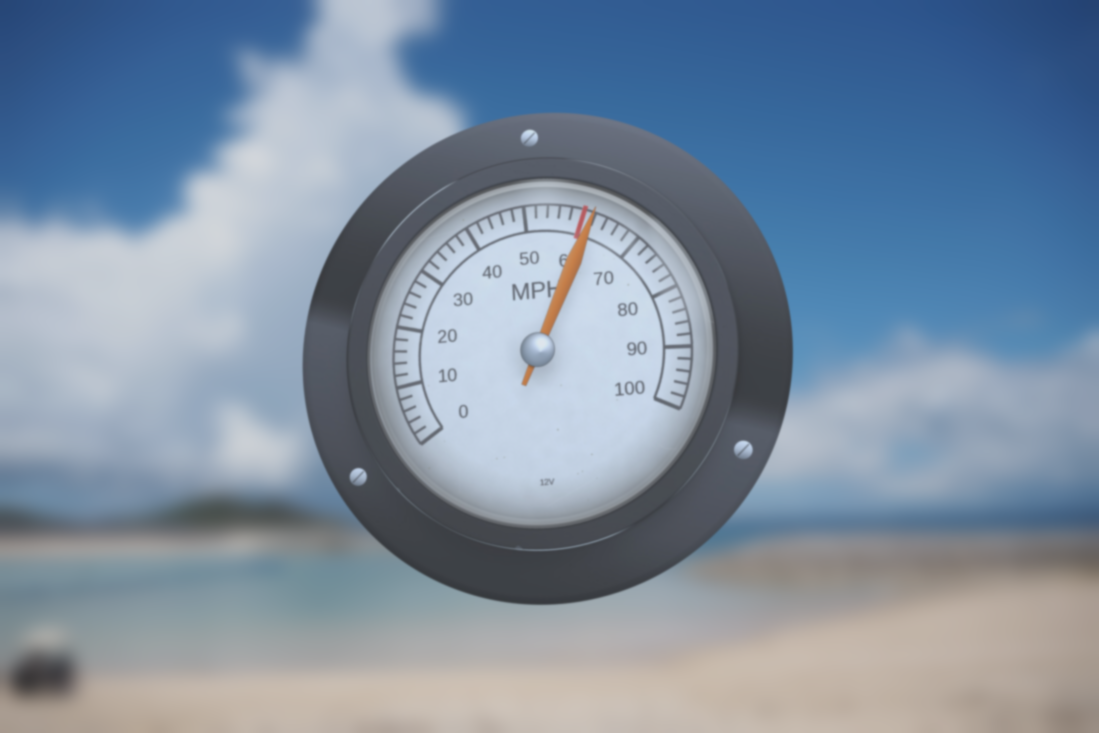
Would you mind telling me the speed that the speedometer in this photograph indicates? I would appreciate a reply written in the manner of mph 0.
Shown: mph 62
